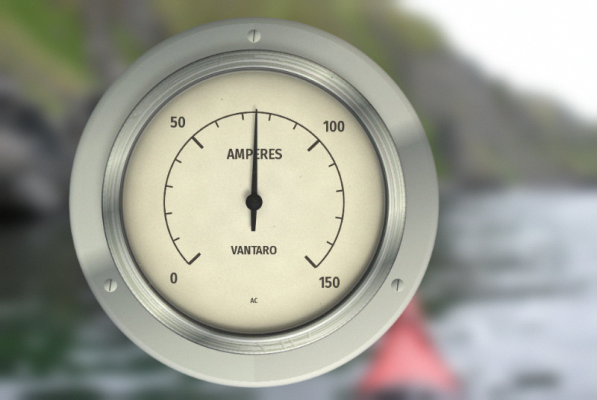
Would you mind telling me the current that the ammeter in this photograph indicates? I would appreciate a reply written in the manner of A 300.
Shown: A 75
